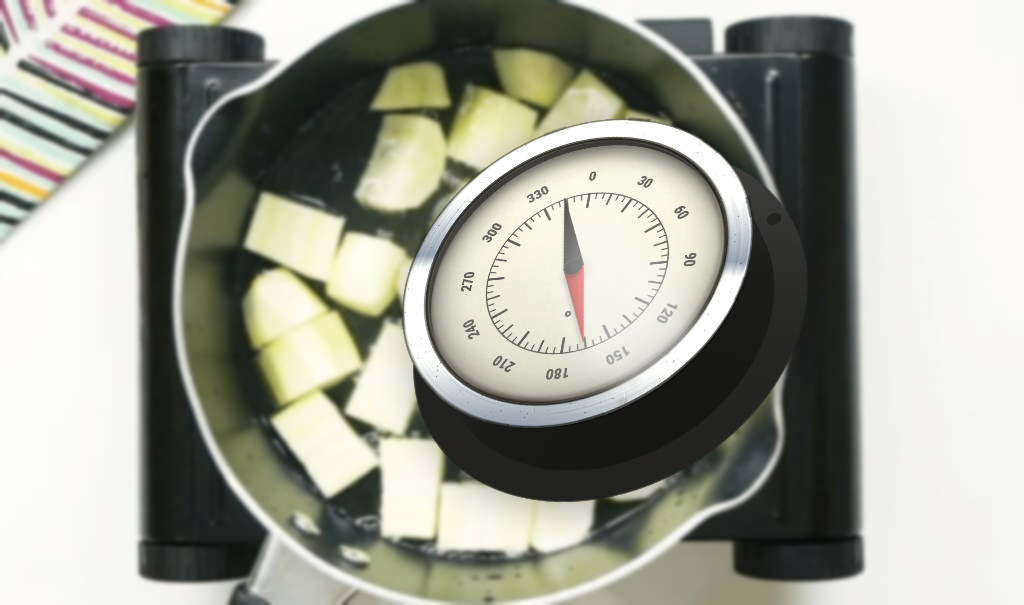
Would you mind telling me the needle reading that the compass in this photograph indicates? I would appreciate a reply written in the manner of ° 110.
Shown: ° 165
